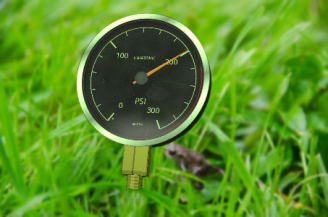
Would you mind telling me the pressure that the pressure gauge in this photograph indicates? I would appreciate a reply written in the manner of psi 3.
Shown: psi 200
